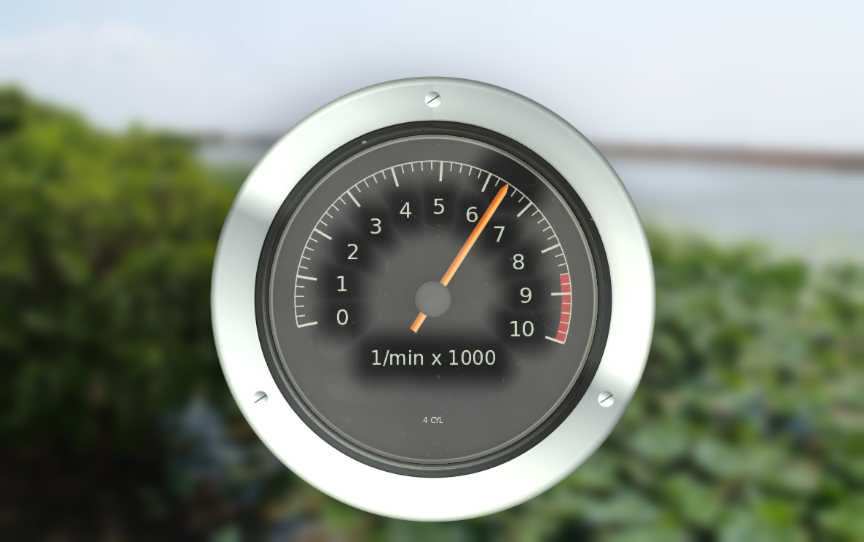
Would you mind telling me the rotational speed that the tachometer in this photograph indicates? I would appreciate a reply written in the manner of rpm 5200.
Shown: rpm 6400
